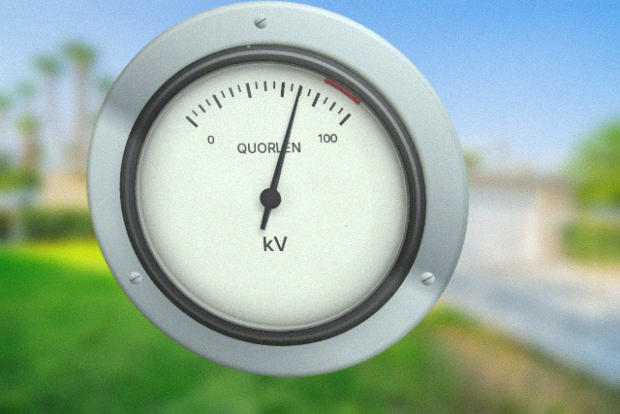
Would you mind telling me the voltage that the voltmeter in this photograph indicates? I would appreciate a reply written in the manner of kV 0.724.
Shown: kV 70
